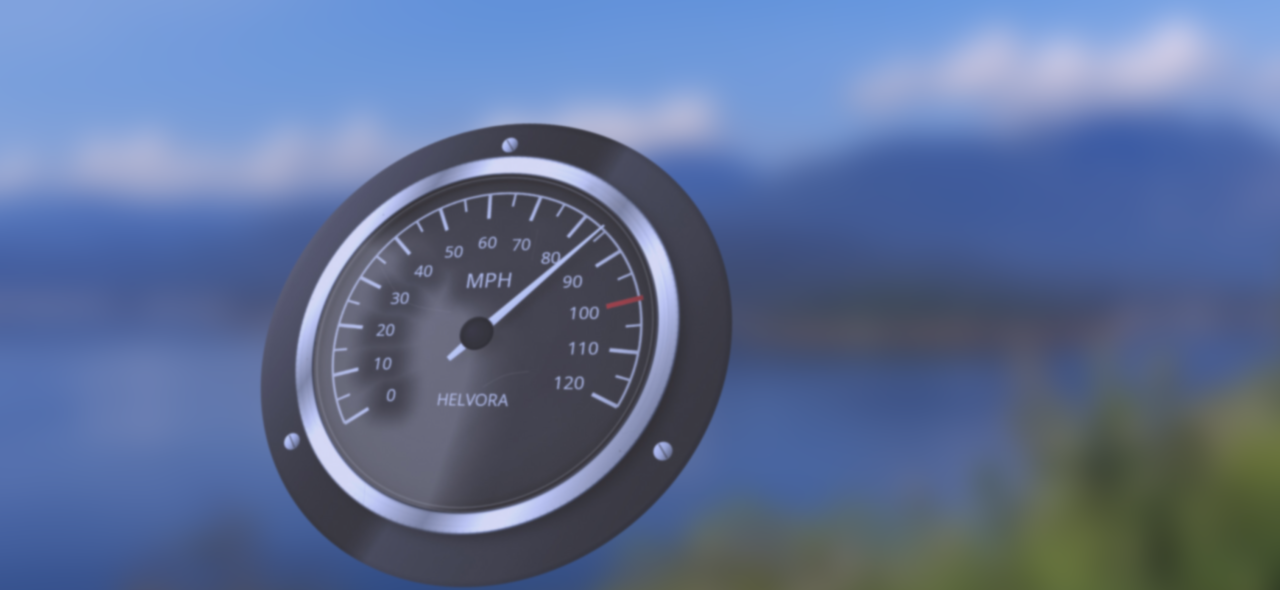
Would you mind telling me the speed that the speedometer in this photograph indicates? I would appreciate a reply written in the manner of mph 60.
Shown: mph 85
